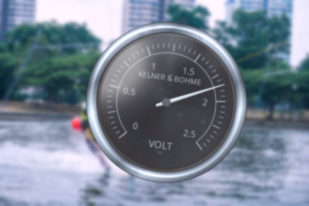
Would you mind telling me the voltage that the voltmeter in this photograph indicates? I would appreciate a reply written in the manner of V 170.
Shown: V 1.85
